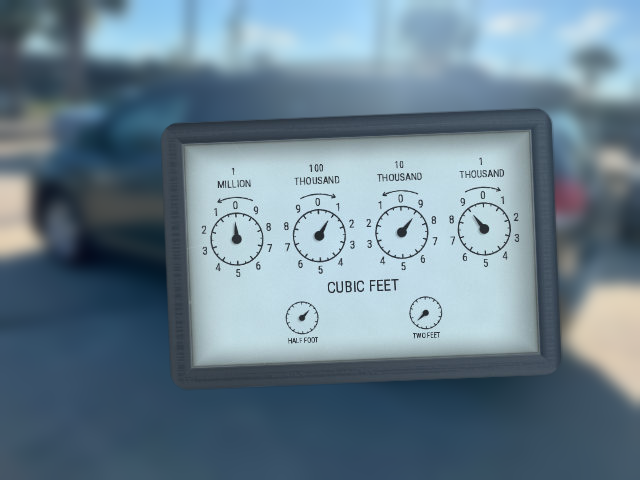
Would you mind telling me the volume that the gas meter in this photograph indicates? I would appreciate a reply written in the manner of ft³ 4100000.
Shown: ft³ 8900
